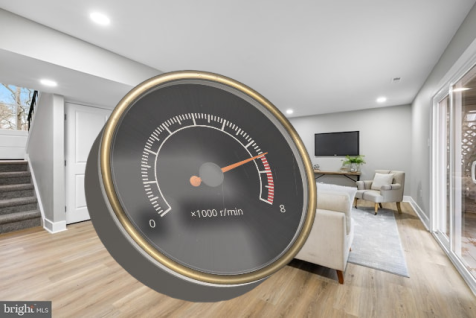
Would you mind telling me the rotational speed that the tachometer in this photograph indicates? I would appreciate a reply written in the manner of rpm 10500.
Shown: rpm 6500
